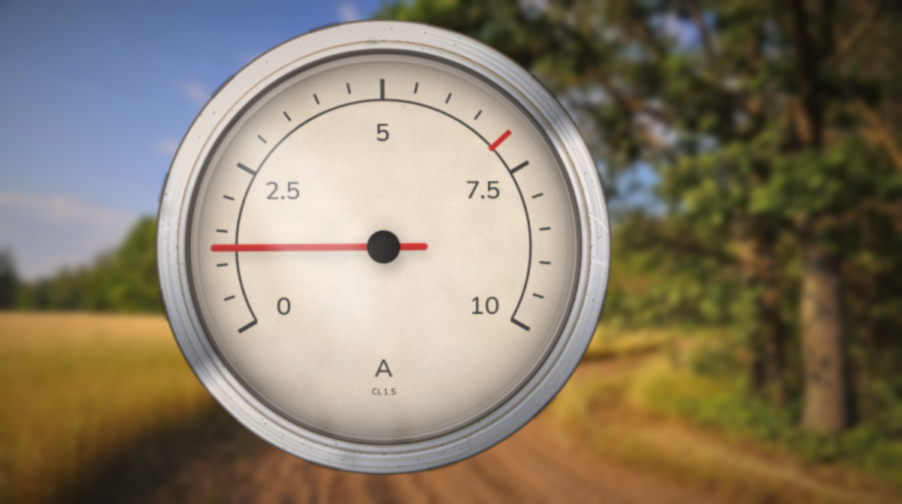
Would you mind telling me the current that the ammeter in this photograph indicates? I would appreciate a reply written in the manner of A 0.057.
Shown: A 1.25
